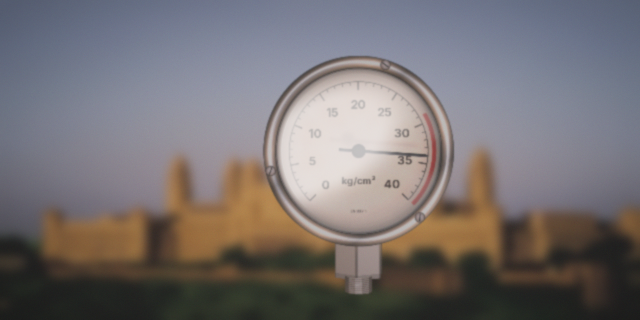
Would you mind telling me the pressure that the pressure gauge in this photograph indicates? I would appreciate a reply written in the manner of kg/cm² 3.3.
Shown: kg/cm² 34
